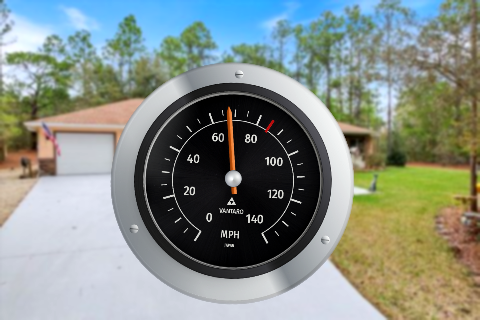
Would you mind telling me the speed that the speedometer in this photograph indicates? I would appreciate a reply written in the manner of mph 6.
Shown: mph 67.5
